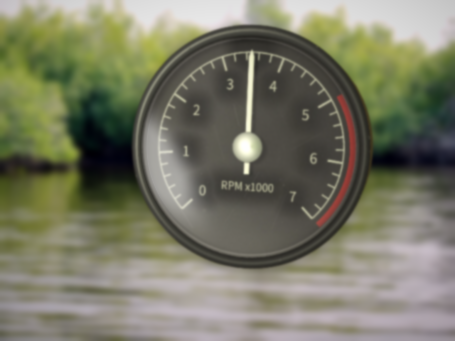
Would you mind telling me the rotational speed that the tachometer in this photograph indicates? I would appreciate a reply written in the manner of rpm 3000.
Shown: rpm 3500
